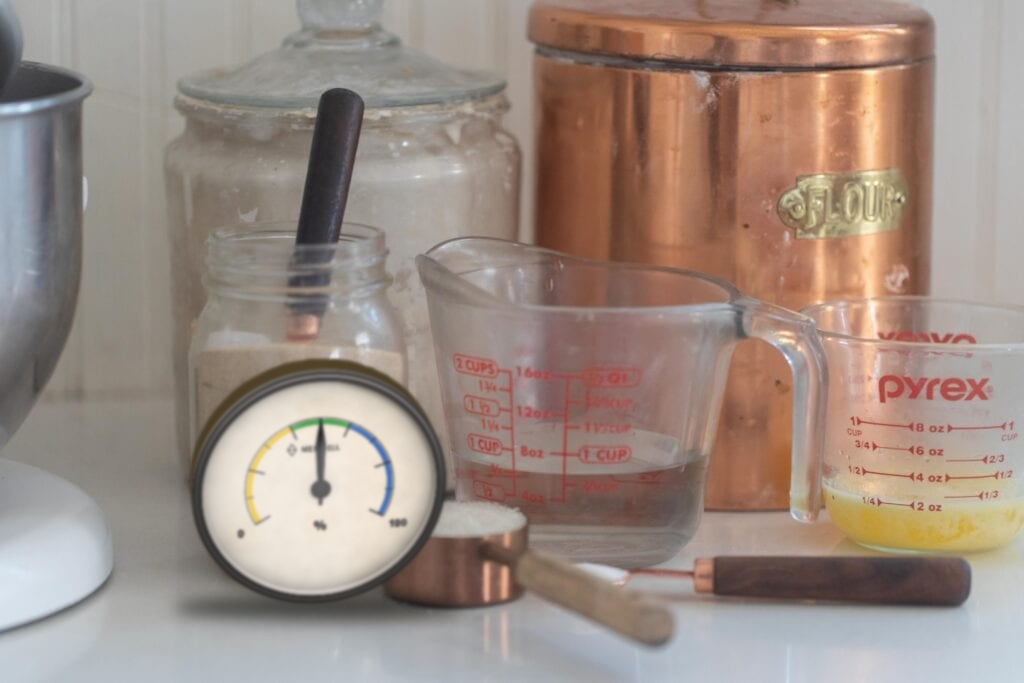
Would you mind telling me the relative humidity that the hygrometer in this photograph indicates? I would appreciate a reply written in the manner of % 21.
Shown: % 50
